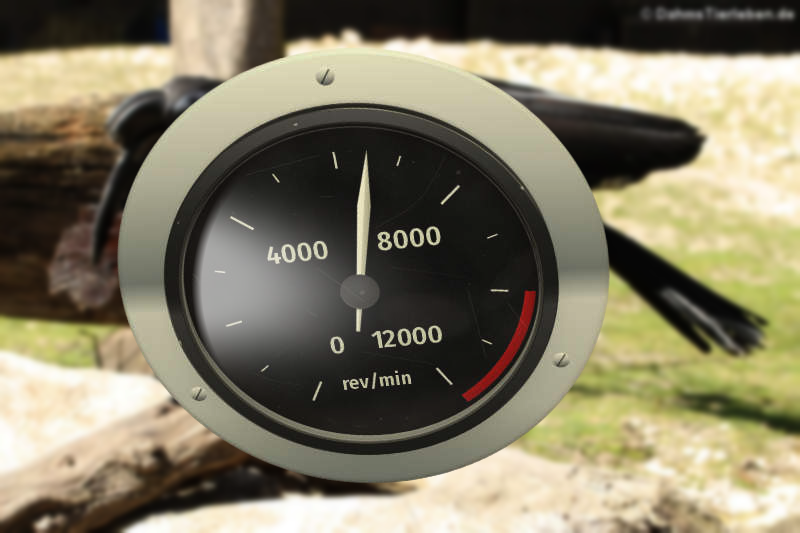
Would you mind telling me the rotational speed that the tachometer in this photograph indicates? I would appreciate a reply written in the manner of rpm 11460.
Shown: rpm 6500
